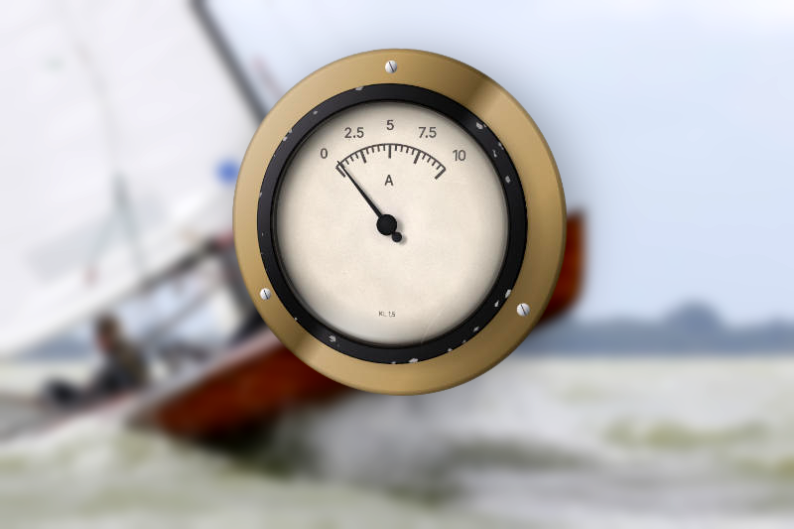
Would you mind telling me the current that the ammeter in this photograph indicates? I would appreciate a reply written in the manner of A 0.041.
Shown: A 0.5
